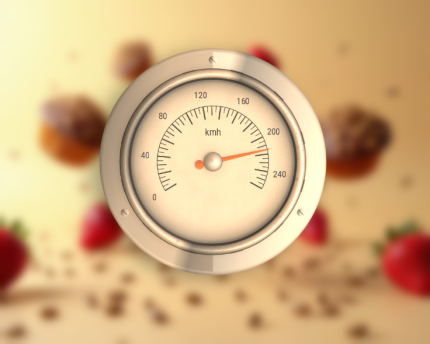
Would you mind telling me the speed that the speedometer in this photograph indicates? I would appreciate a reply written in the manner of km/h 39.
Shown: km/h 215
